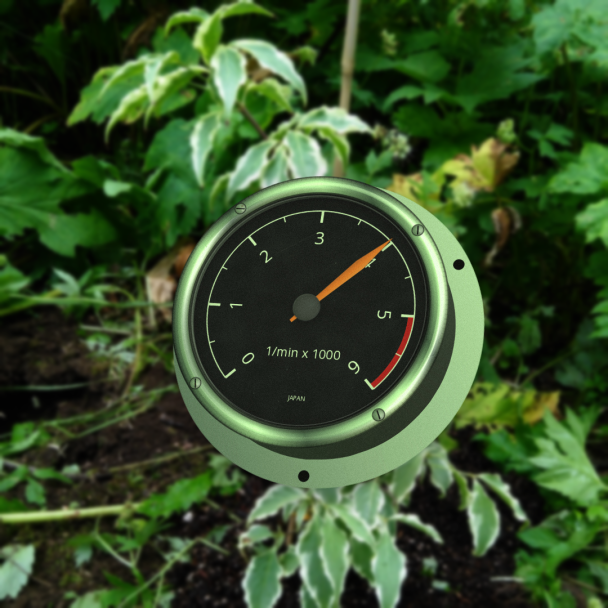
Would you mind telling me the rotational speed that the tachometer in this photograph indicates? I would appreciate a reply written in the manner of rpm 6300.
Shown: rpm 4000
